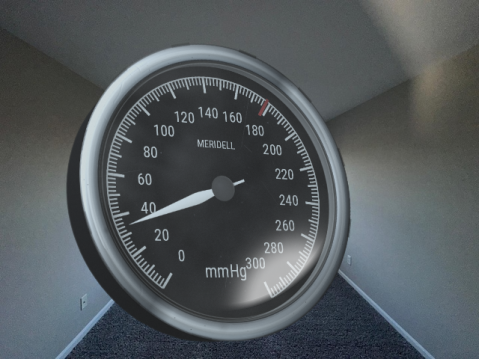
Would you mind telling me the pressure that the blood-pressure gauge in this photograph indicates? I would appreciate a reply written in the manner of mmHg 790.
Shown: mmHg 34
